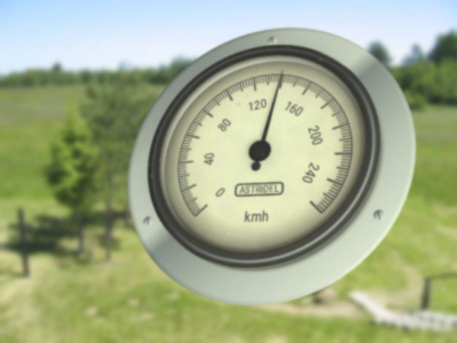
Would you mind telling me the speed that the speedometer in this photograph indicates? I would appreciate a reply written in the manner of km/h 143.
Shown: km/h 140
